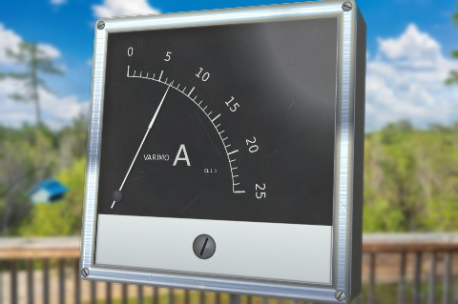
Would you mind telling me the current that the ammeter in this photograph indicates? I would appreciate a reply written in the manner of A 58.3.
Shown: A 7
